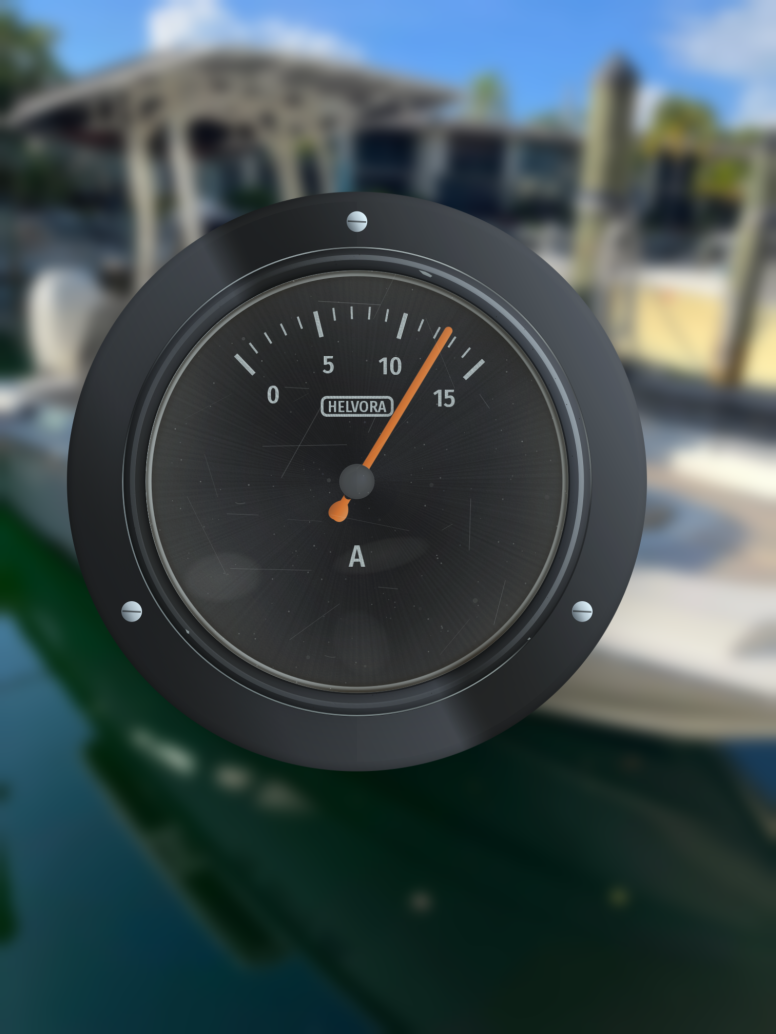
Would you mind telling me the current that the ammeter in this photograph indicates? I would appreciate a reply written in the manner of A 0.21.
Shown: A 12.5
